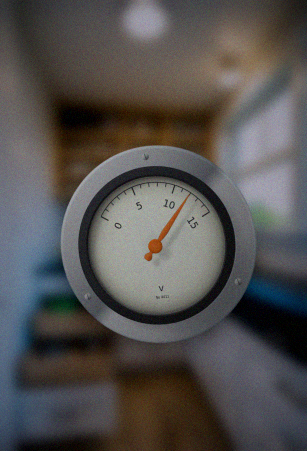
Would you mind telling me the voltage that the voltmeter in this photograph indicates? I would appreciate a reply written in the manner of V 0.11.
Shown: V 12
